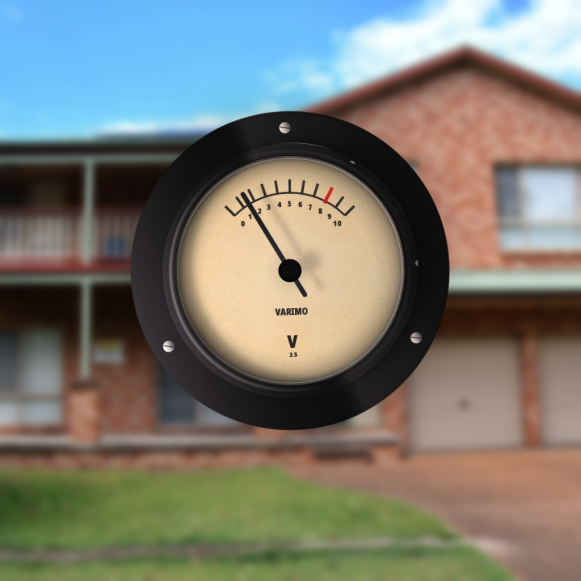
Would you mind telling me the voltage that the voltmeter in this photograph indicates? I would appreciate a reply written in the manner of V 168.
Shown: V 1.5
